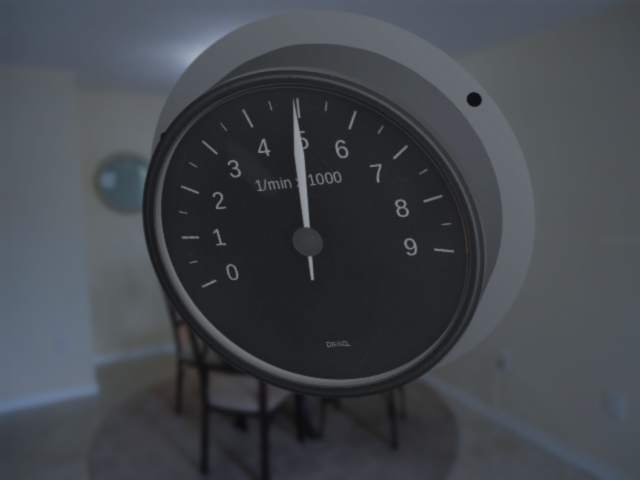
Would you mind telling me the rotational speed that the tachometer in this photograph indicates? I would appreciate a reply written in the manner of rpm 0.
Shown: rpm 5000
